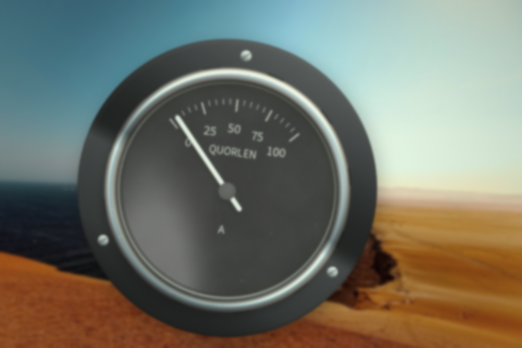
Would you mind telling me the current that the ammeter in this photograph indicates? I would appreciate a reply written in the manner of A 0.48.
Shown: A 5
